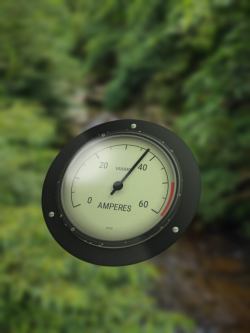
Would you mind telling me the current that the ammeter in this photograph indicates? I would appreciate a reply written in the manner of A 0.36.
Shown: A 37.5
